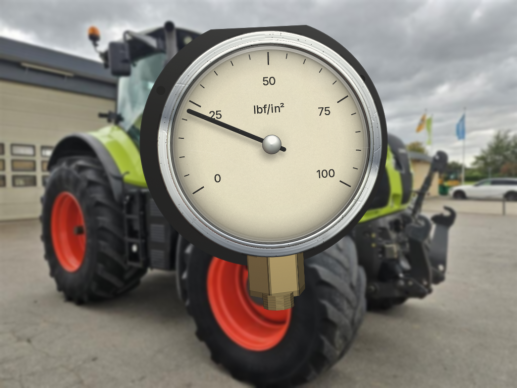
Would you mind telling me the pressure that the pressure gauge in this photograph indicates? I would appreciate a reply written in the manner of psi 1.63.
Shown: psi 22.5
